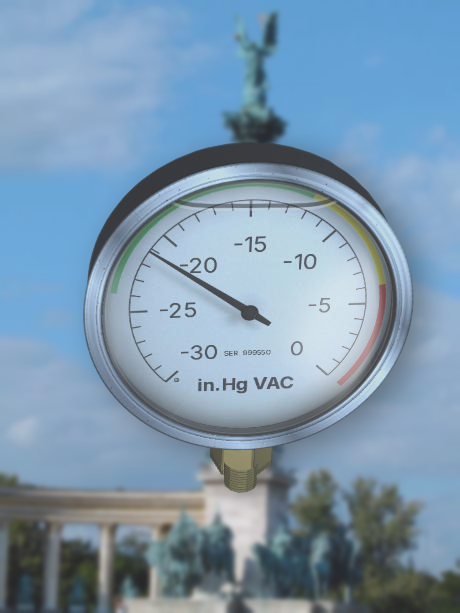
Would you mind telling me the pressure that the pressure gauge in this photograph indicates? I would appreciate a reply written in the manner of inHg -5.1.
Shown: inHg -21
